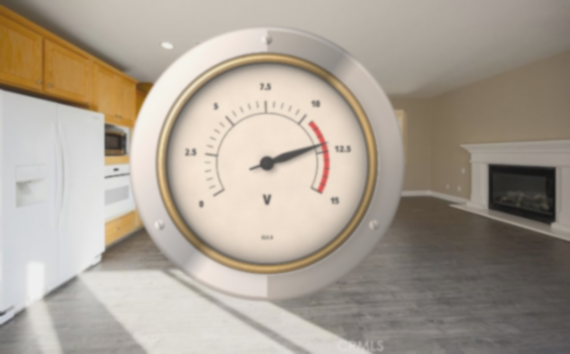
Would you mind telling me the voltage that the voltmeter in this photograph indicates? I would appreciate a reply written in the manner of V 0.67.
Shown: V 12
